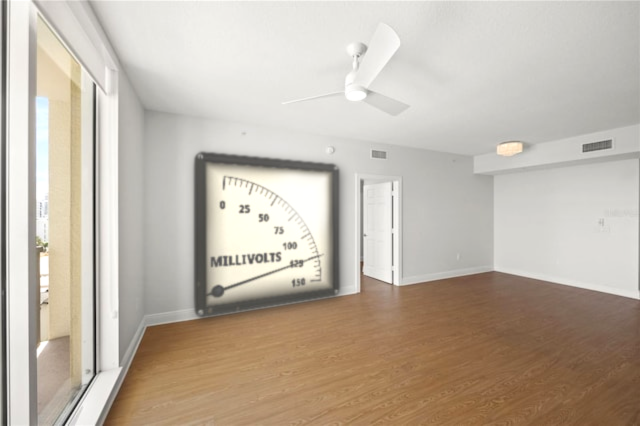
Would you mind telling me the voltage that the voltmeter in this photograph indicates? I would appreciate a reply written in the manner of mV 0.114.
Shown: mV 125
